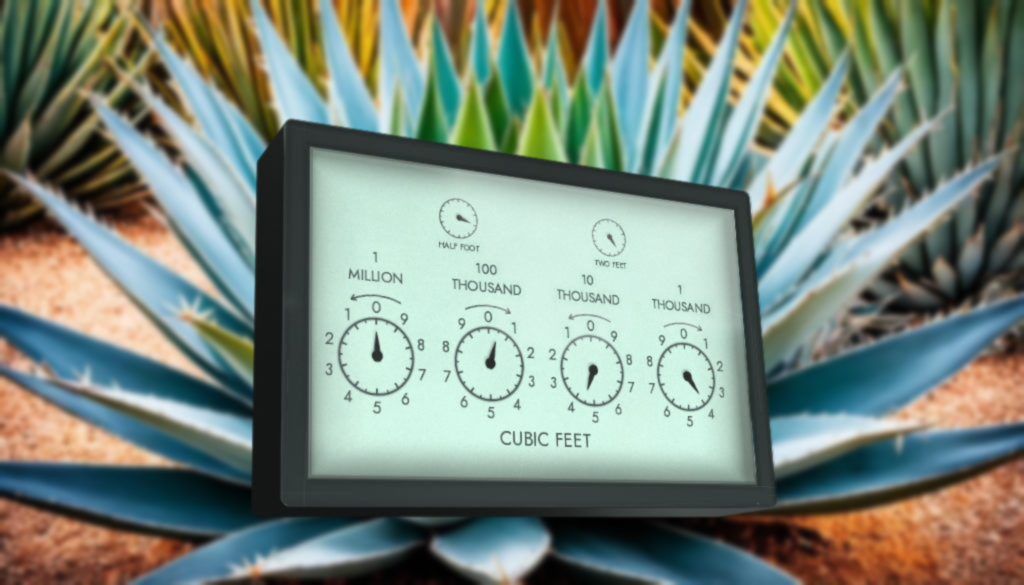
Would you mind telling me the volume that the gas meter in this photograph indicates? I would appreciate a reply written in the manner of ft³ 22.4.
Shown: ft³ 4400
